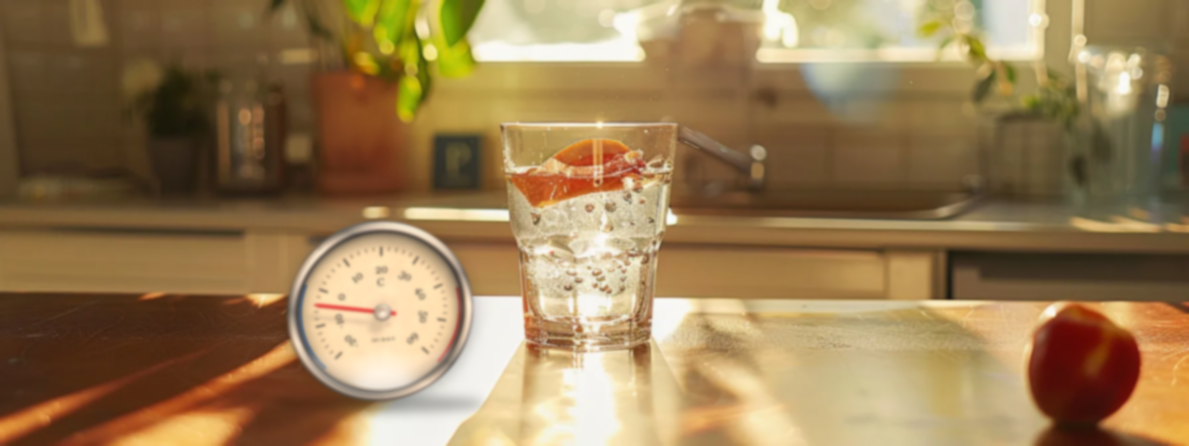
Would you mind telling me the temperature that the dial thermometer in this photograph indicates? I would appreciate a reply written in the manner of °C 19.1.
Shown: °C -4
